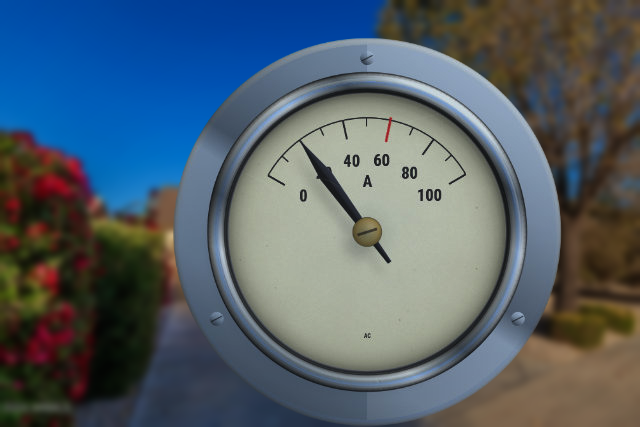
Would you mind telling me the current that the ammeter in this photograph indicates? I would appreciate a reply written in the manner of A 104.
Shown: A 20
